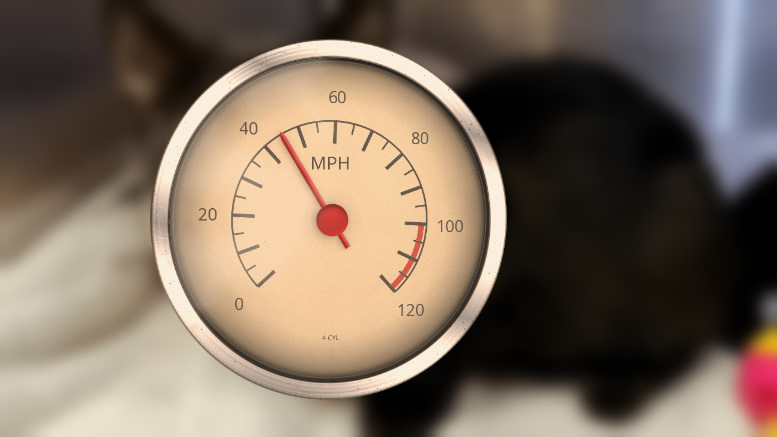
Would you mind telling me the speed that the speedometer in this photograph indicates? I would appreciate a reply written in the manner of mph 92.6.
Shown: mph 45
